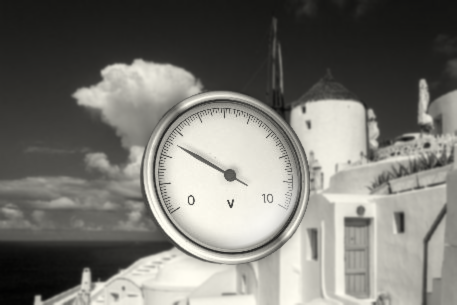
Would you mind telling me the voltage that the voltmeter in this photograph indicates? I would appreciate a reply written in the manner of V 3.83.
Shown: V 2.5
